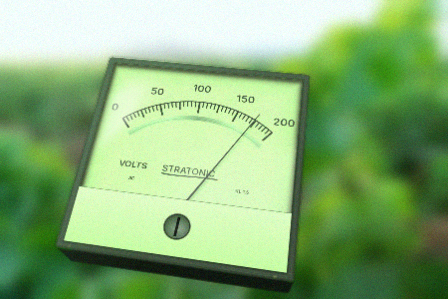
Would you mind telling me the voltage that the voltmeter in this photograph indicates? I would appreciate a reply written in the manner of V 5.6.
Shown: V 175
